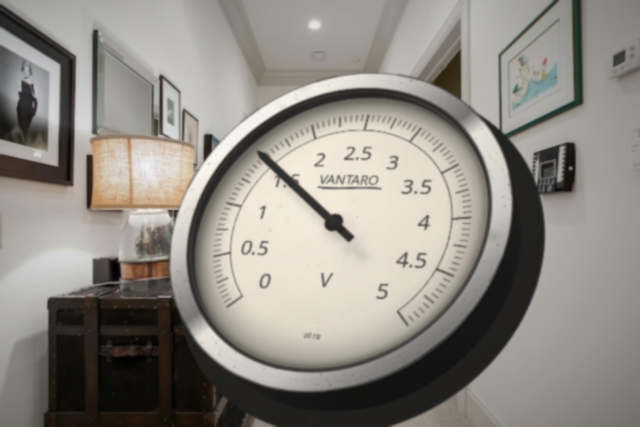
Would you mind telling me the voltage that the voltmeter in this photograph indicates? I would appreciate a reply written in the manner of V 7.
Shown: V 1.5
